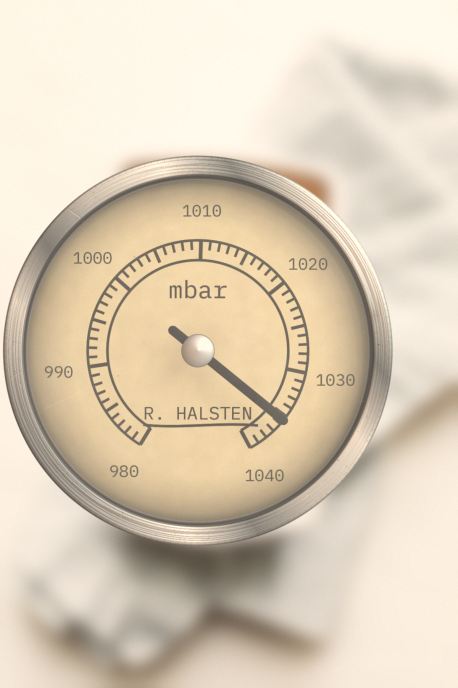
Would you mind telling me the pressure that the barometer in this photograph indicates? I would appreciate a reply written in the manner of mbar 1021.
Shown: mbar 1035.5
